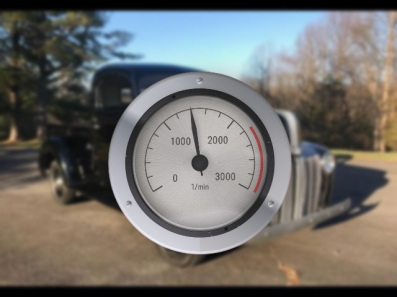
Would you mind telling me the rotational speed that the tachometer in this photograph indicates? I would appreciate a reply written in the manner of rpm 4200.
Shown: rpm 1400
